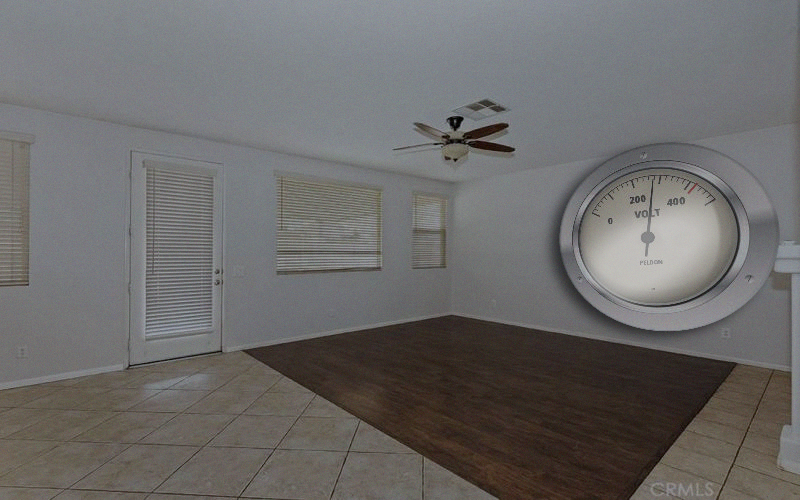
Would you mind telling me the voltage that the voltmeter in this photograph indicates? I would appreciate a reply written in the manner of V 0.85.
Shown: V 280
